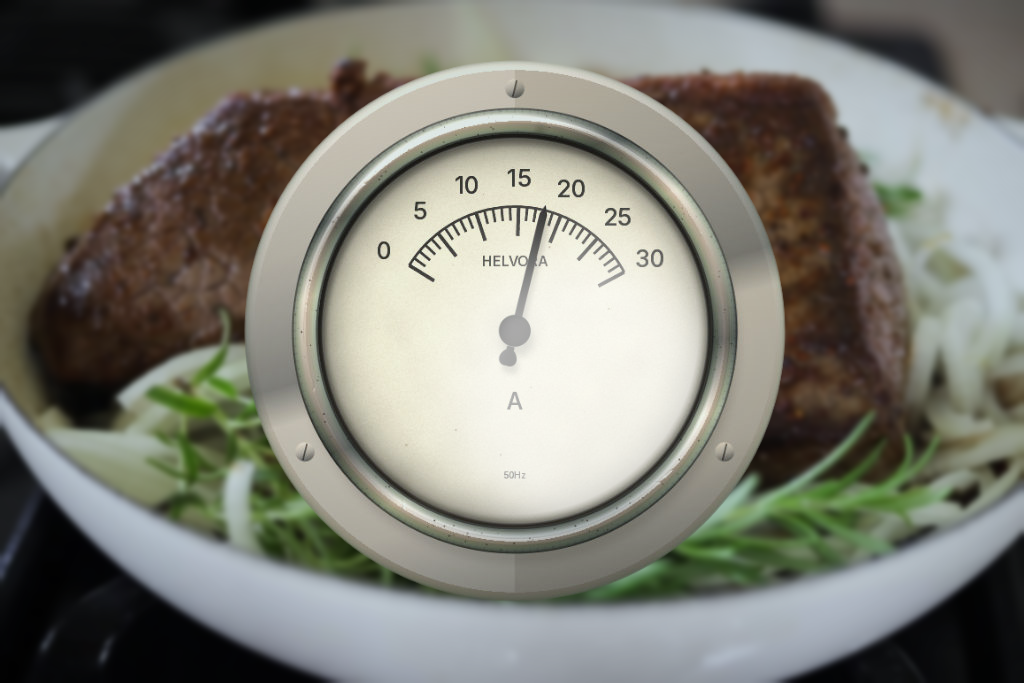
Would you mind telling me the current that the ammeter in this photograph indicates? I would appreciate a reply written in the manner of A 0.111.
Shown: A 18
